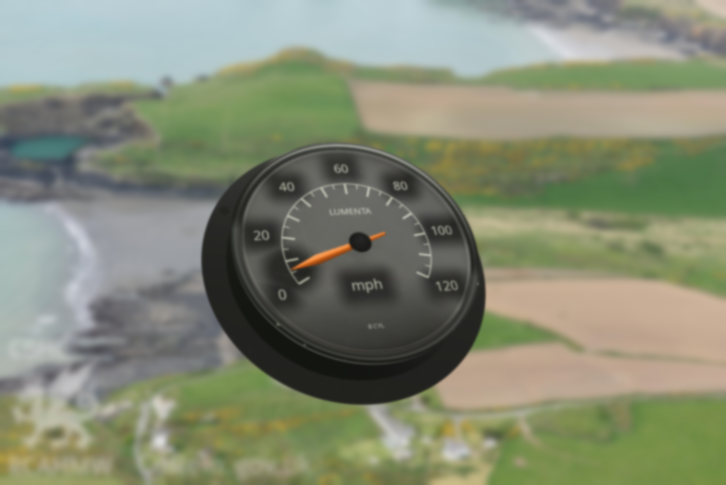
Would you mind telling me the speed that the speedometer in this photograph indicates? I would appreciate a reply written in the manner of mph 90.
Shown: mph 5
